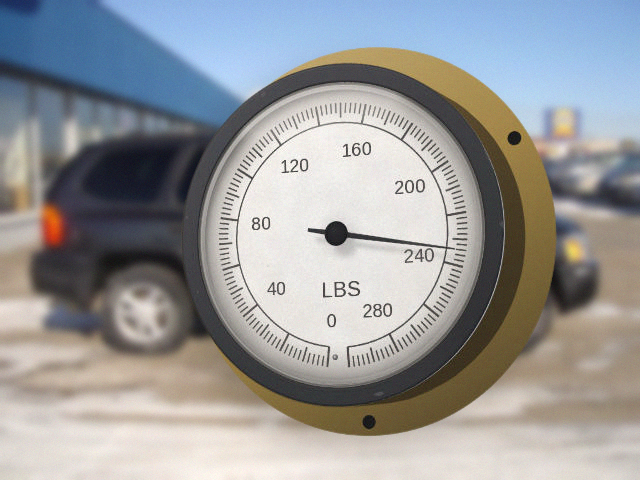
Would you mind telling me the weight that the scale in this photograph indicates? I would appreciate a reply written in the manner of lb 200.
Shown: lb 234
